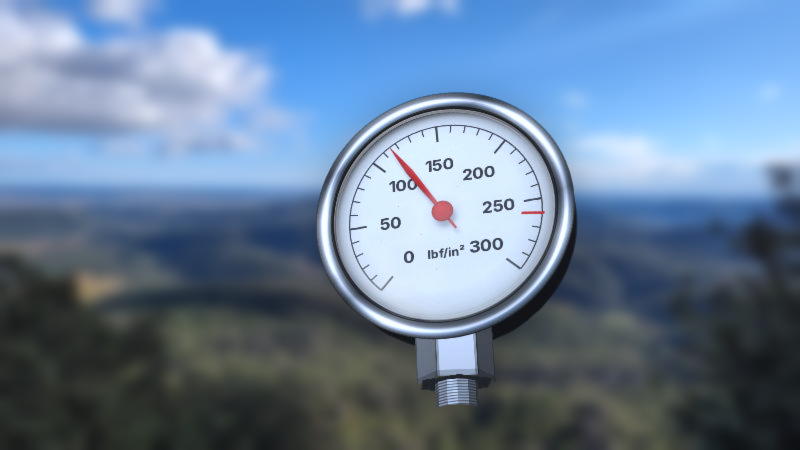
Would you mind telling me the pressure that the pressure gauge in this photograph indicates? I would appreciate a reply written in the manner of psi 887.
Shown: psi 115
